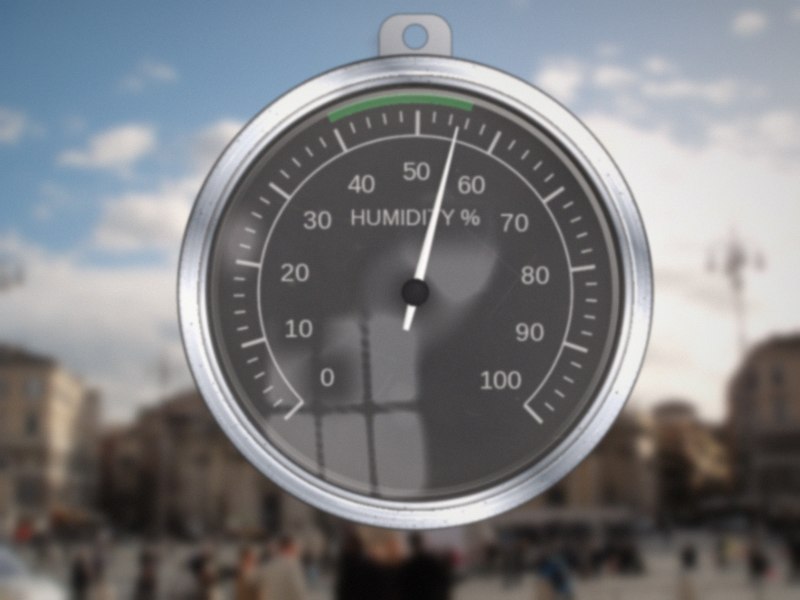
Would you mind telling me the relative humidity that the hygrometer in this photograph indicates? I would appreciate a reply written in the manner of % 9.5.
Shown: % 55
